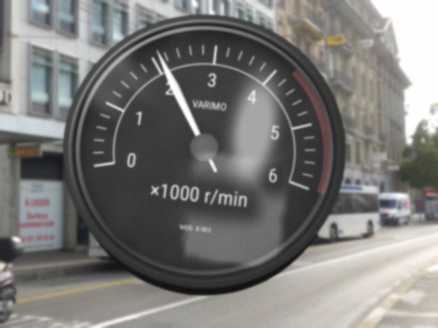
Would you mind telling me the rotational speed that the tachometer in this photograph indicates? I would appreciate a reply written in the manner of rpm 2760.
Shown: rpm 2100
